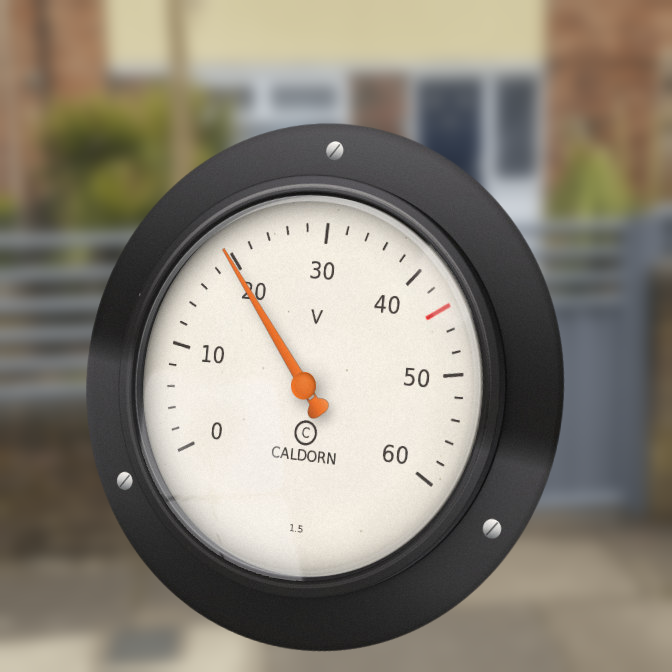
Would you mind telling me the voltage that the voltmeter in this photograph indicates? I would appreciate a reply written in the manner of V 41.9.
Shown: V 20
